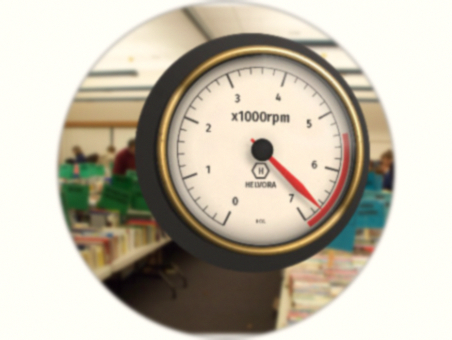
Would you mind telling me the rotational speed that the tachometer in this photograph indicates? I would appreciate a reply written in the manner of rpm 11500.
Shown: rpm 6700
